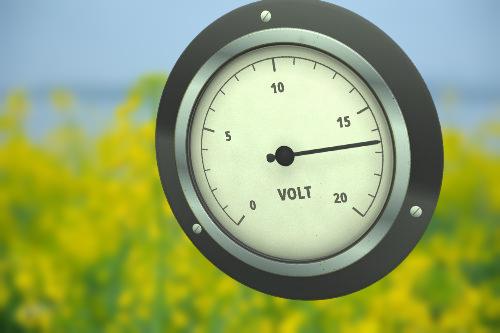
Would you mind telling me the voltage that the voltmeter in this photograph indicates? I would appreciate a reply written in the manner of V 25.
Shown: V 16.5
